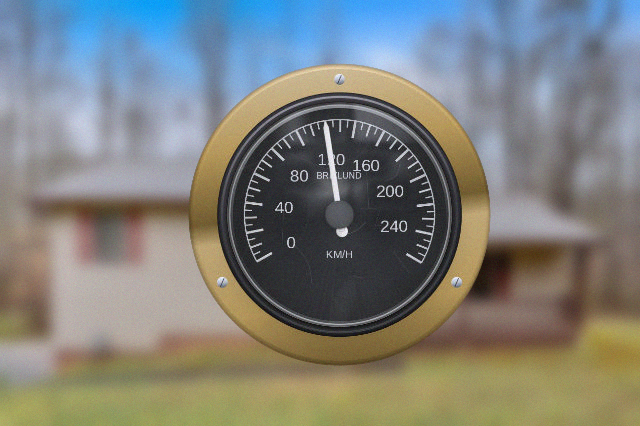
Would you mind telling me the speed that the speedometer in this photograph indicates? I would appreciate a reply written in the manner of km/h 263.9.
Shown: km/h 120
